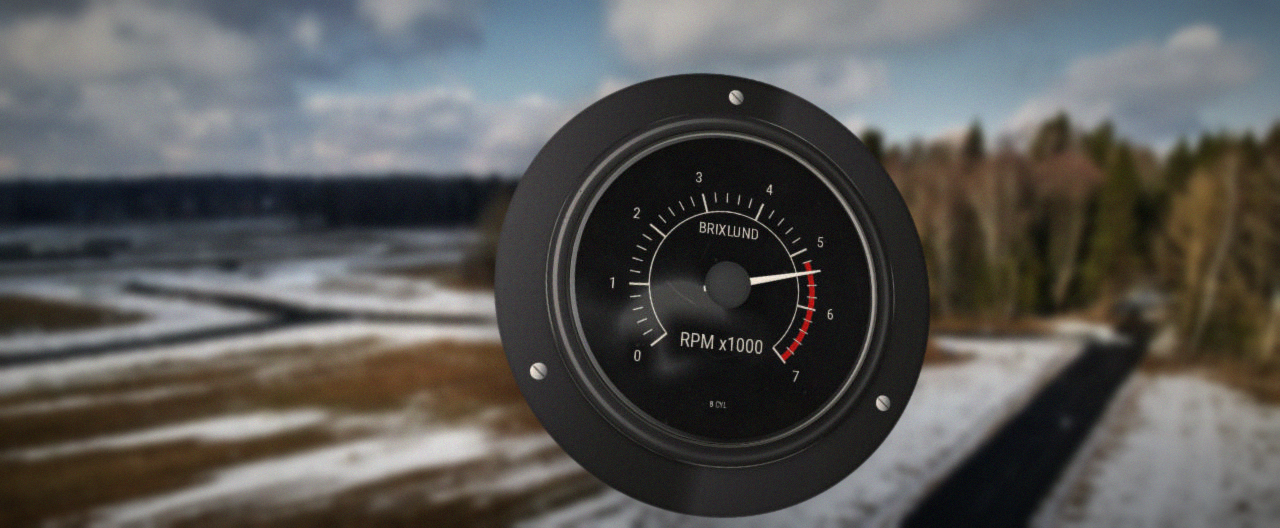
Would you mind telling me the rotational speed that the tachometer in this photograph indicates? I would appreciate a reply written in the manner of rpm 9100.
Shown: rpm 5400
